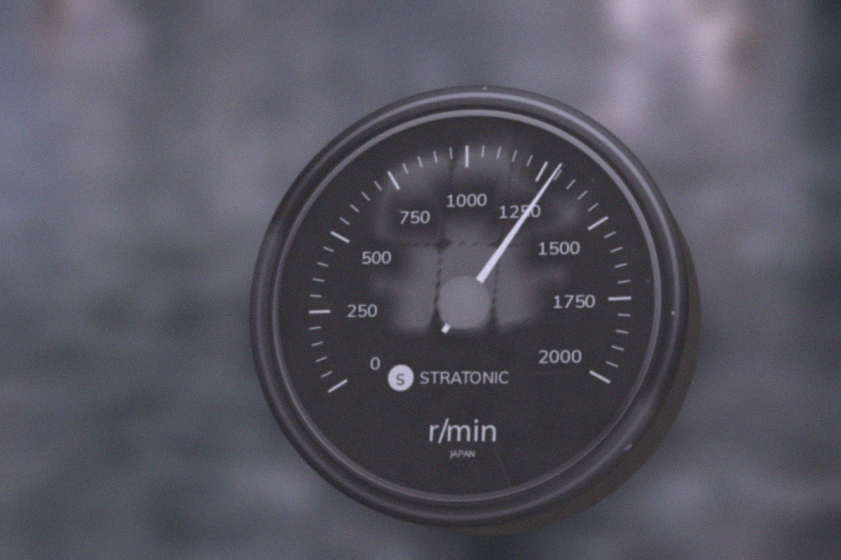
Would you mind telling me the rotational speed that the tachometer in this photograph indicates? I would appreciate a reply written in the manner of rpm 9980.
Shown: rpm 1300
